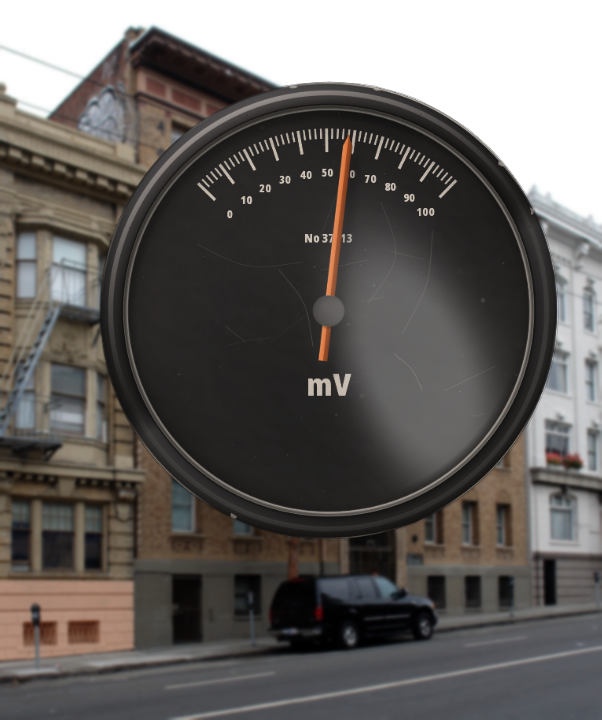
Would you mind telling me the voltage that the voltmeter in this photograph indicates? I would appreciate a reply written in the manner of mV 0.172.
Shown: mV 58
